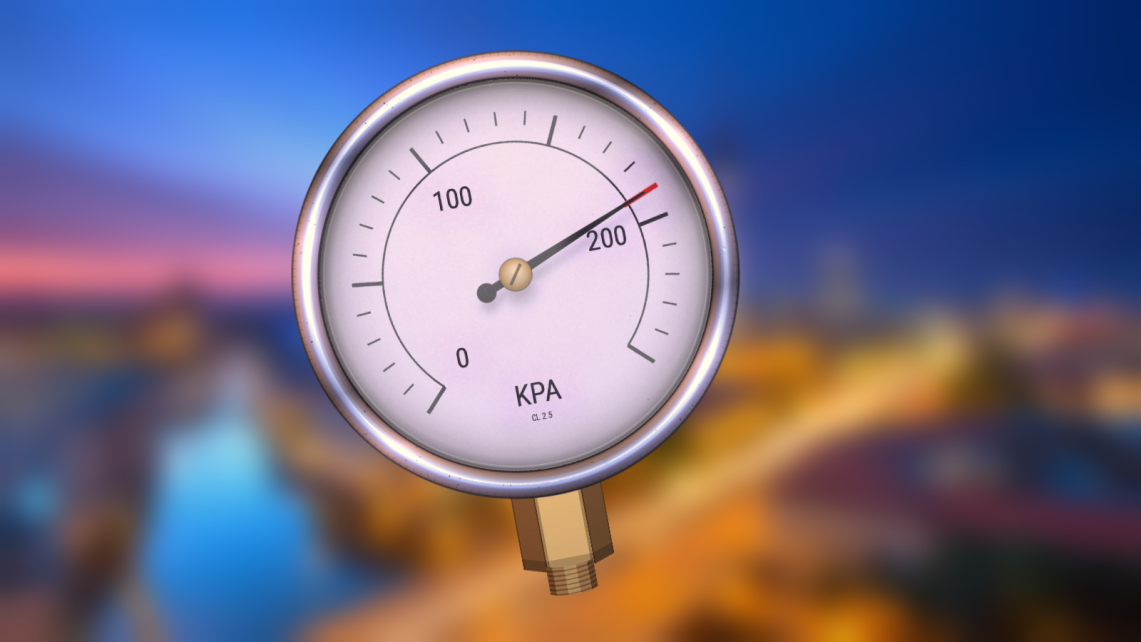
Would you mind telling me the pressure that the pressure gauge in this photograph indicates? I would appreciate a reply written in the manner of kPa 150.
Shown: kPa 190
